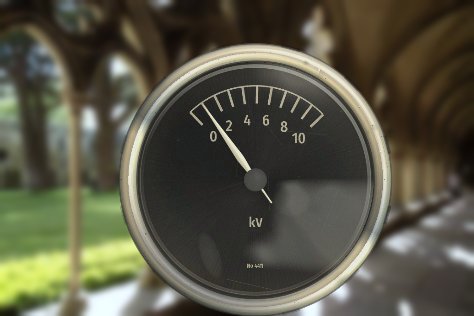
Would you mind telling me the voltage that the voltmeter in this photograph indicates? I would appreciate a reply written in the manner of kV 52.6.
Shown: kV 1
